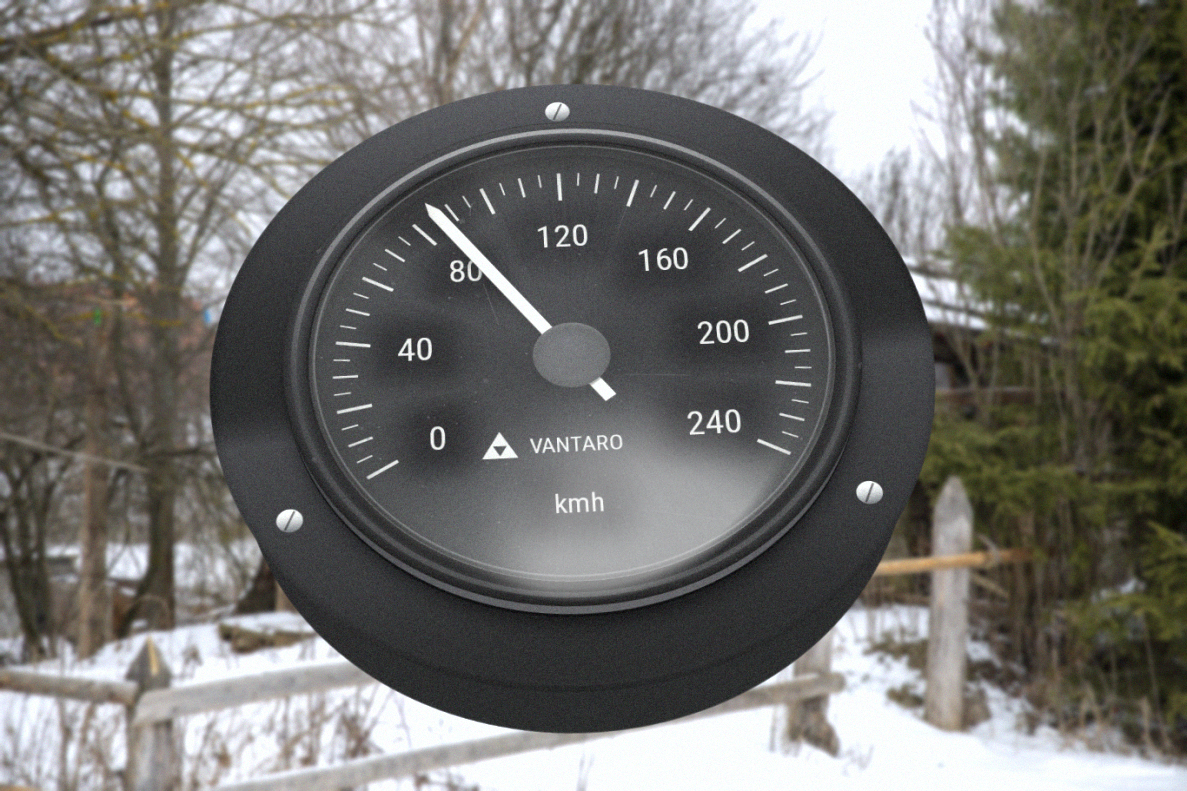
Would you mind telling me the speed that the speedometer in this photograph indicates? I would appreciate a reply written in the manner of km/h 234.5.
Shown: km/h 85
